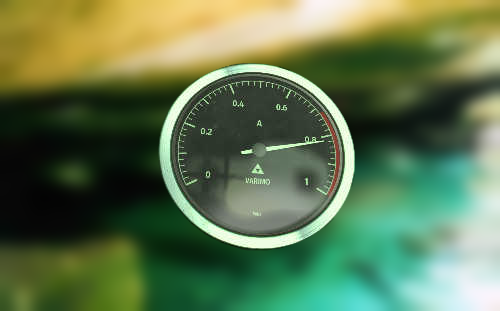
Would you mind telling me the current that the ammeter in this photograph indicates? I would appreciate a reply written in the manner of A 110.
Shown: A 0.82
